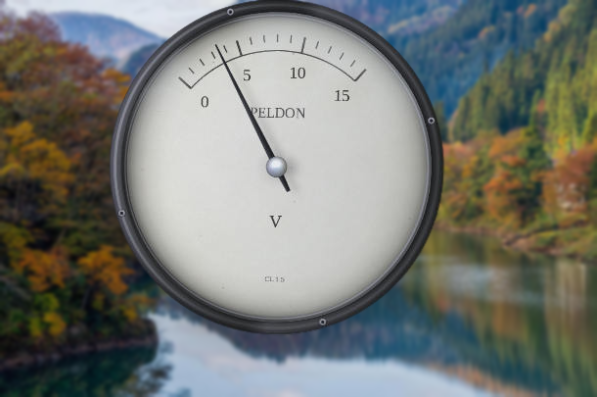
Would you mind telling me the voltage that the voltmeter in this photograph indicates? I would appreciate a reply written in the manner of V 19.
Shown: V 3.5
